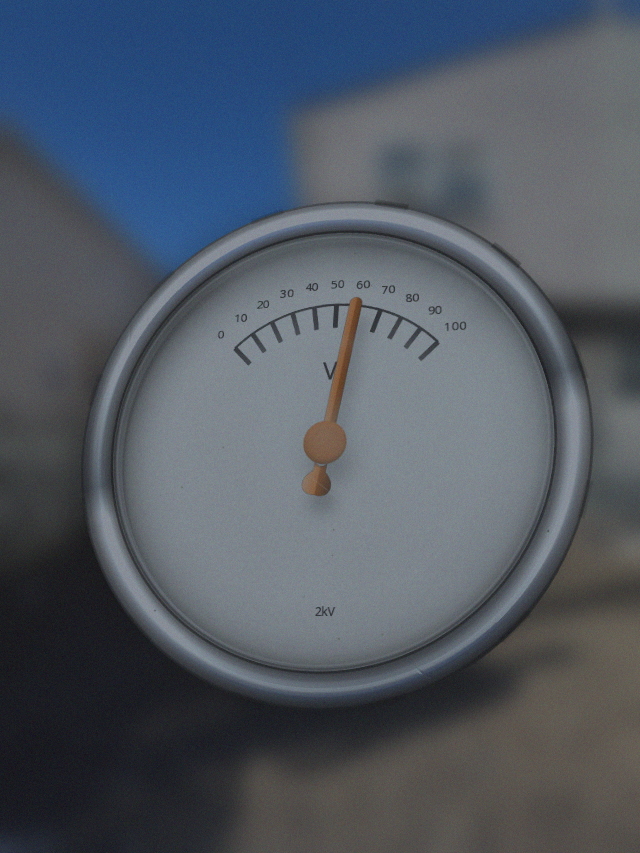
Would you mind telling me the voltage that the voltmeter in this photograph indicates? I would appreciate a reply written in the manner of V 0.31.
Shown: V 60
